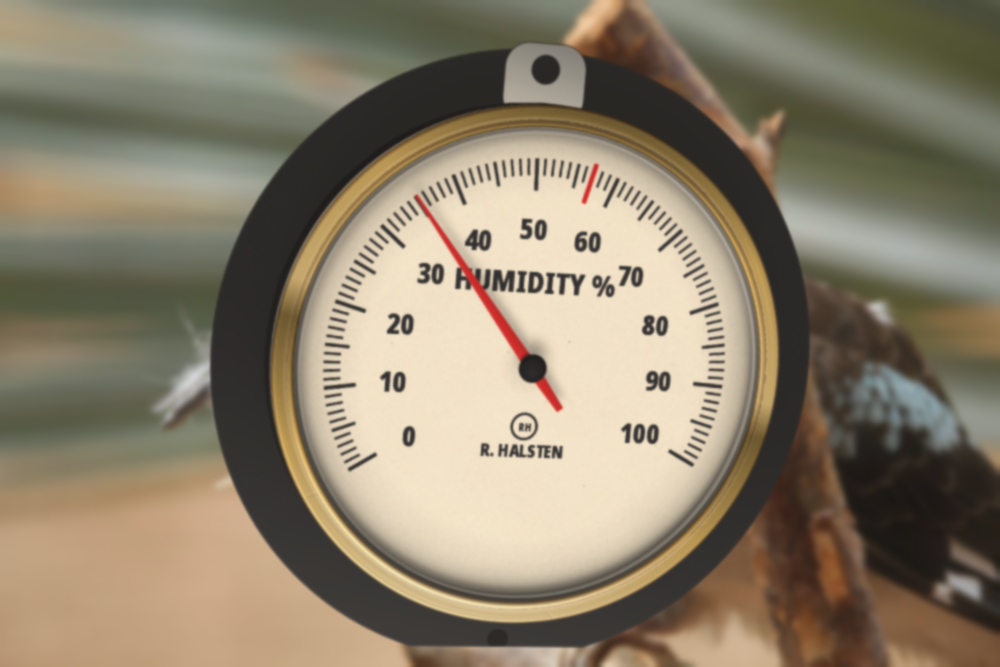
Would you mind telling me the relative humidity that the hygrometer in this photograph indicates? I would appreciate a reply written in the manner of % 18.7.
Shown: % 35
